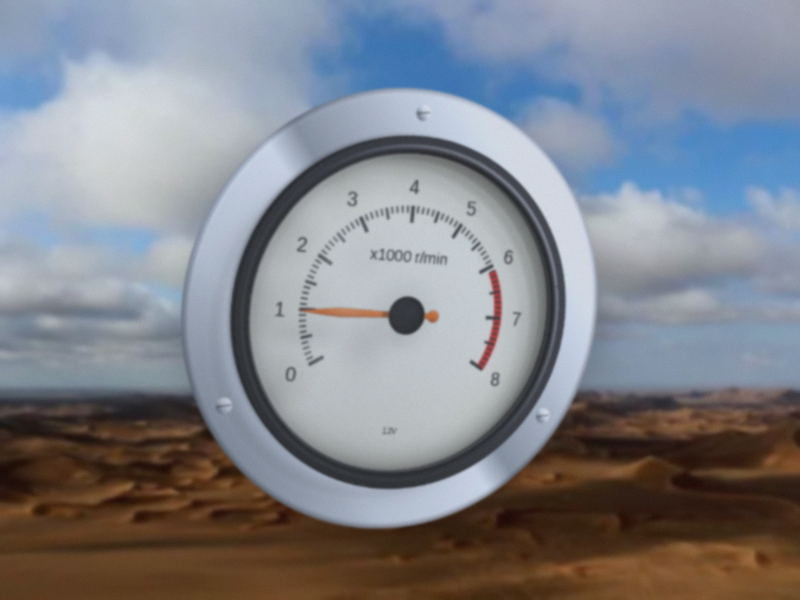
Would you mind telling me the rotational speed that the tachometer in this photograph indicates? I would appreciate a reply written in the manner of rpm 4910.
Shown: rpm 1000
